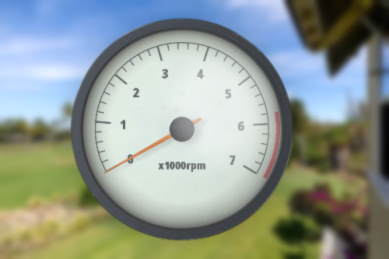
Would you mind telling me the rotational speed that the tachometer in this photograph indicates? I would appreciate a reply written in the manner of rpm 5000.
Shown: rpm 0
